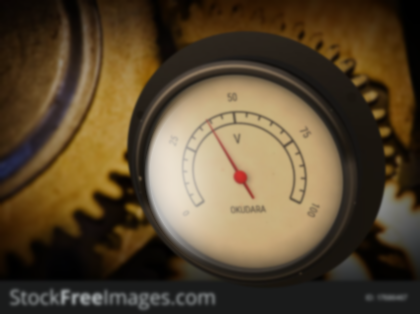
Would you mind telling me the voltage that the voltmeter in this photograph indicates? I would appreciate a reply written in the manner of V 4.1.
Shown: V 40
